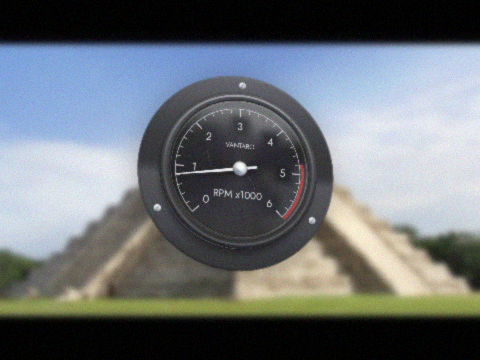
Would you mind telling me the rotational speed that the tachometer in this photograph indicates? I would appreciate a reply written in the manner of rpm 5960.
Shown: rpm 800
